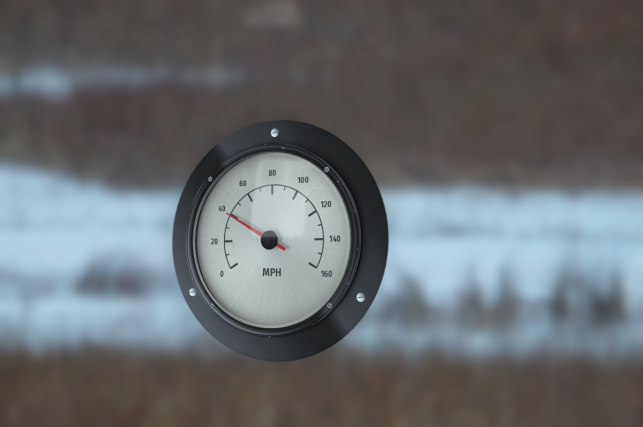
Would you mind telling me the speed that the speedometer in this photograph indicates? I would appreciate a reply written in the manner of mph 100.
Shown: mph 40
